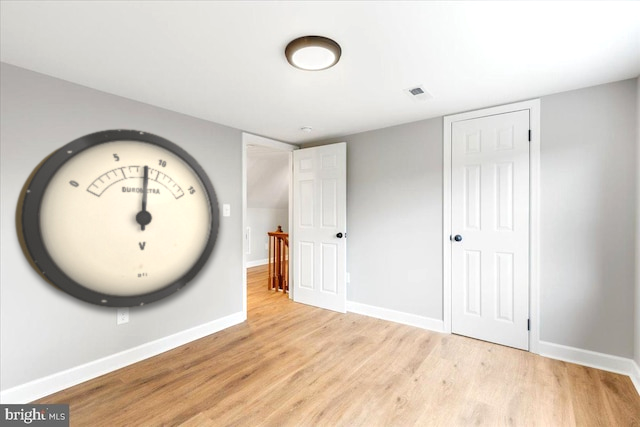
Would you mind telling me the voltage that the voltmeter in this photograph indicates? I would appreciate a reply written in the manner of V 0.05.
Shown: V 8
